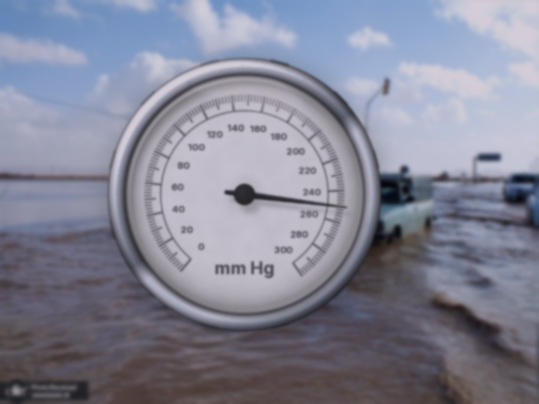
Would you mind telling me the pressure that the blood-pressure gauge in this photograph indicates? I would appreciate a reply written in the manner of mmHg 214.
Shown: mmHg 250
